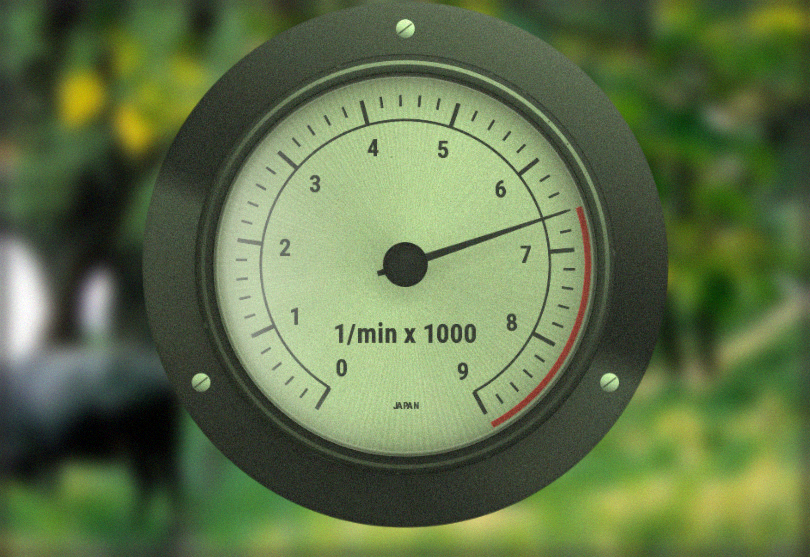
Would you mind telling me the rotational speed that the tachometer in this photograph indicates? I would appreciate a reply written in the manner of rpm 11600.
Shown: rpm 6600
